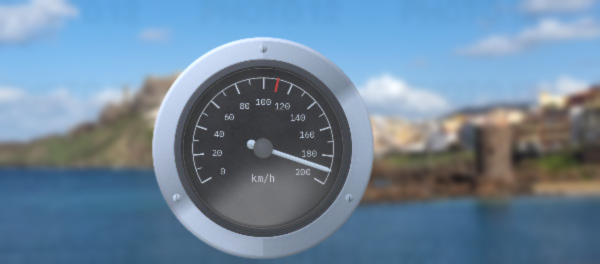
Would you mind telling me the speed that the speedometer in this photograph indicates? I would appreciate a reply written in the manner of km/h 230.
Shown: km/h 190
